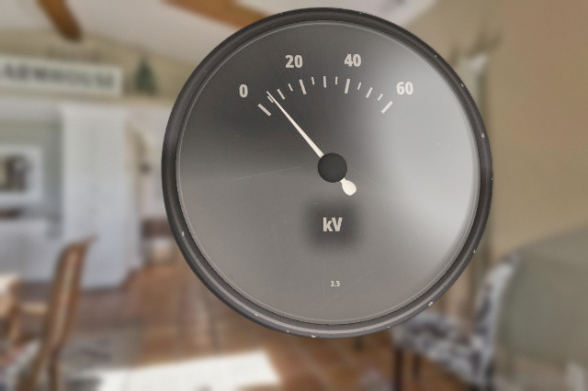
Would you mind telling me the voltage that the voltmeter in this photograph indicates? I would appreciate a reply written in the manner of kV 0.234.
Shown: kV 5
